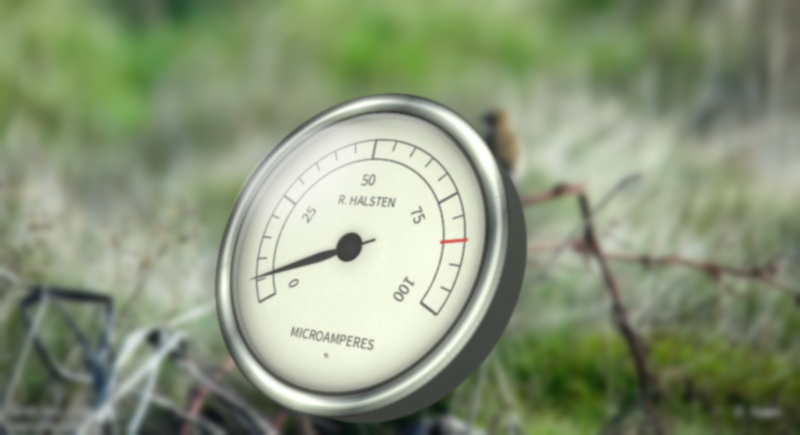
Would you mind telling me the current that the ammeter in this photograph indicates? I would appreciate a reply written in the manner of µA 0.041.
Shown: µA 5
